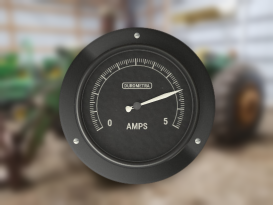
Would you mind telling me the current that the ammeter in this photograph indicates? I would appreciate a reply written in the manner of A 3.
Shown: A 4
